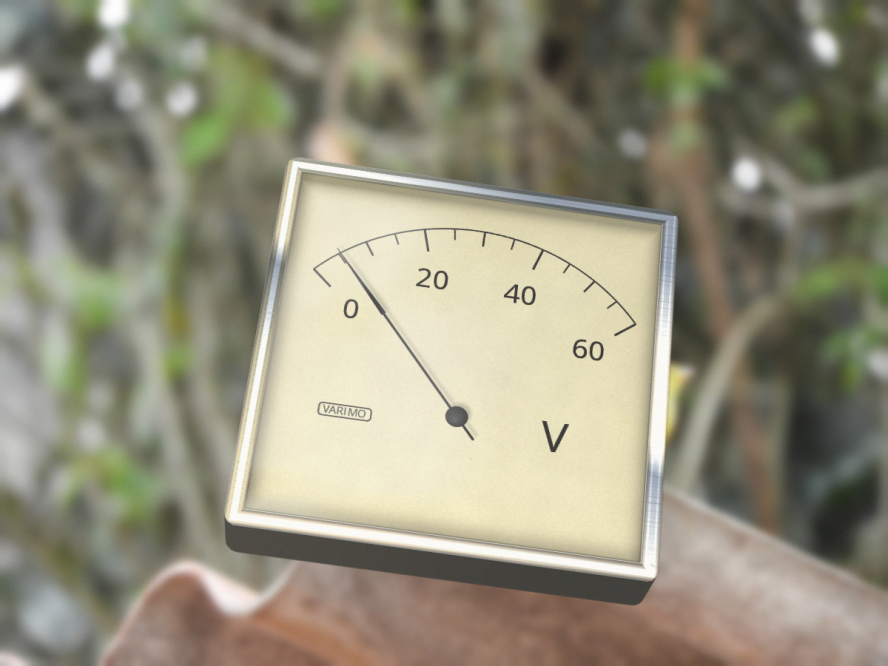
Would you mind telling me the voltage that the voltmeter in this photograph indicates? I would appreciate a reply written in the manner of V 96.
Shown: V 5
